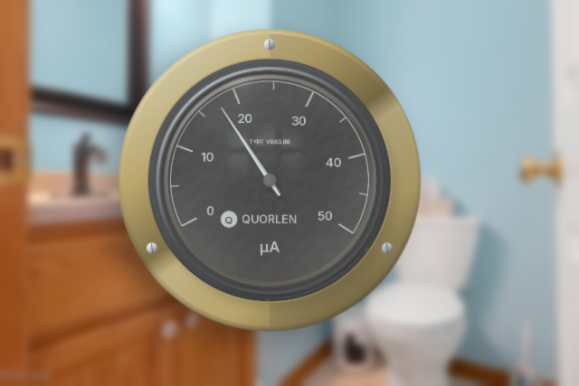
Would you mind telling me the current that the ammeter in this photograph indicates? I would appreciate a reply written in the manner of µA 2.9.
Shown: µA 17.5
